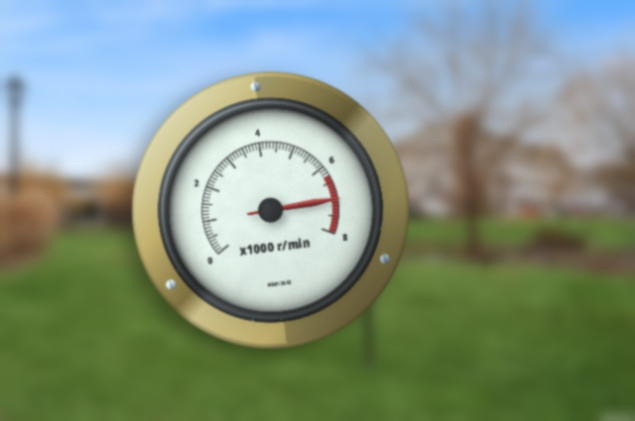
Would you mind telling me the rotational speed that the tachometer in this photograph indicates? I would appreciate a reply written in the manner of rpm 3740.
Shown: rpm 7000
